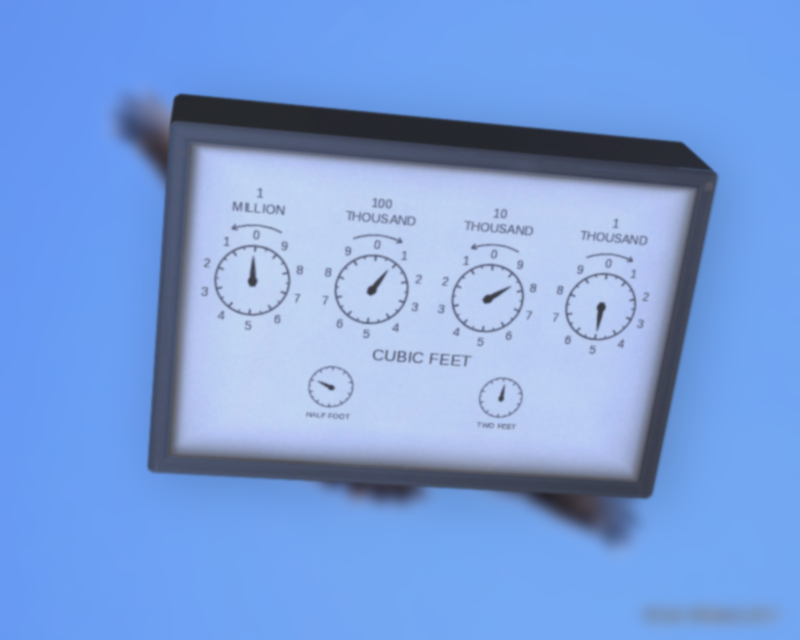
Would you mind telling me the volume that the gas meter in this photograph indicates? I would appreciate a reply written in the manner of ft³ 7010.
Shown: ft³ 8500
